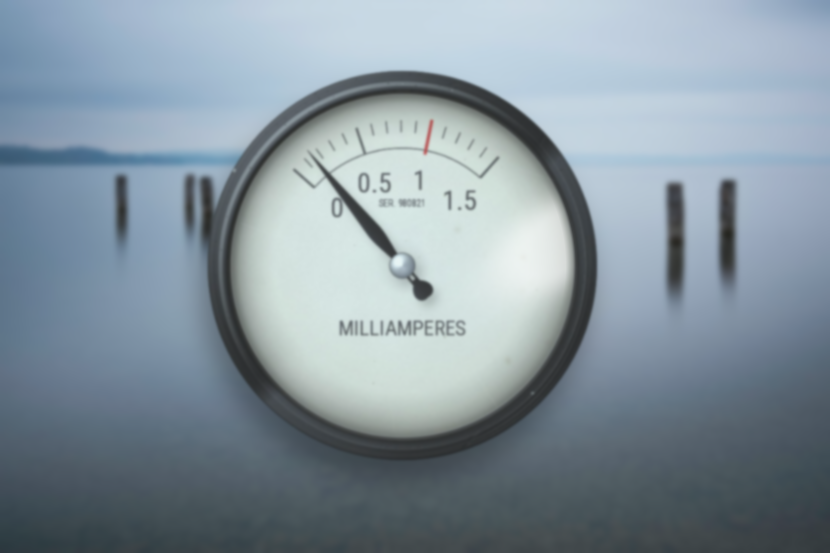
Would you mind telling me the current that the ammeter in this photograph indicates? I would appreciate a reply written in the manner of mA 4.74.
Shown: mA 0.15
